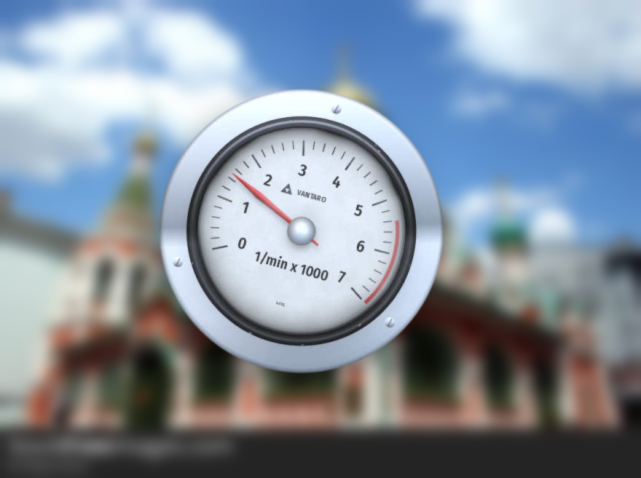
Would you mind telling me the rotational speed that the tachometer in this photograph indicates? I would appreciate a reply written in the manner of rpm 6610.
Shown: rpm 1500
